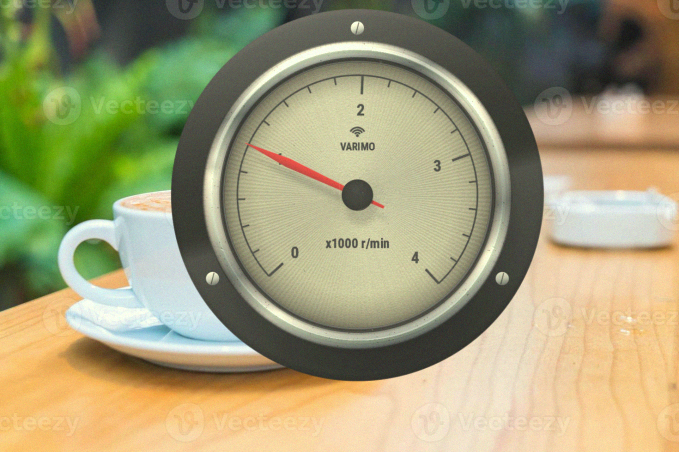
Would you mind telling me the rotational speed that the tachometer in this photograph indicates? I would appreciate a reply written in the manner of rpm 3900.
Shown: rpm 1000
